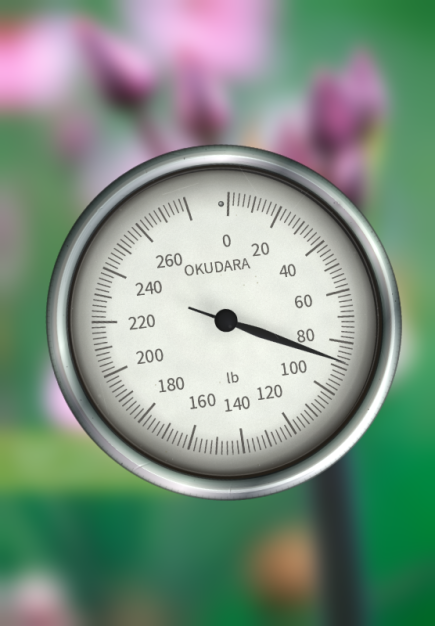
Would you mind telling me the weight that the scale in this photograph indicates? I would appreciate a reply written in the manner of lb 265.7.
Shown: lb 88
